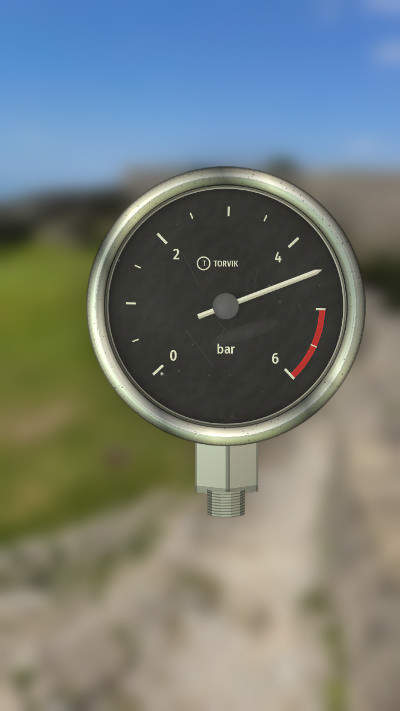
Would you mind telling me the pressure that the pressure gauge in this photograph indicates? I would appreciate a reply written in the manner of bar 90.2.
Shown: bar 4.5
